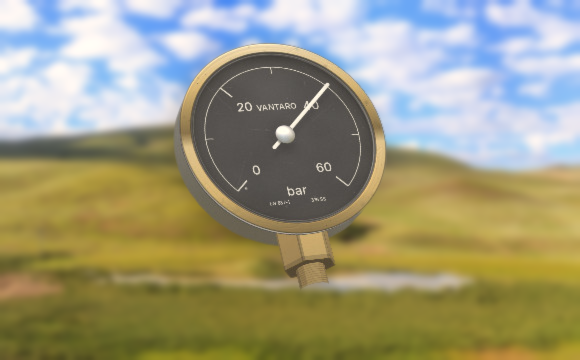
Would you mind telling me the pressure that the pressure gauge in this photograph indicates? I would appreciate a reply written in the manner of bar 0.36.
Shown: bar 40
